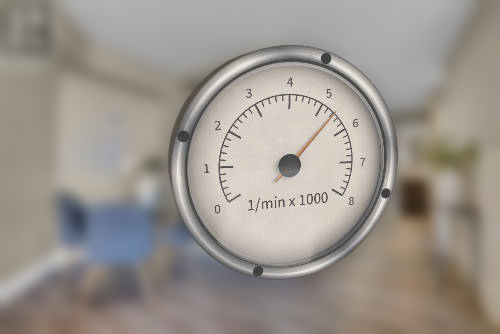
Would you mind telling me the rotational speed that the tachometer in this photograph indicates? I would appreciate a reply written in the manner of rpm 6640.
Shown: rpm 5400
